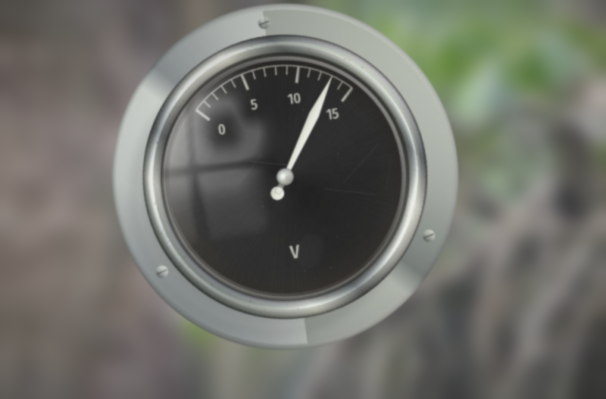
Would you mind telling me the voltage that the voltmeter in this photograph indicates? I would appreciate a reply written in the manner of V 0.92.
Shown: V 13
